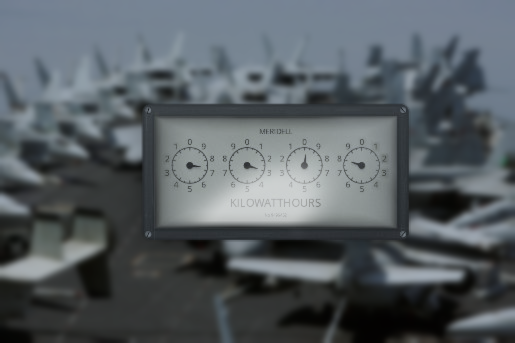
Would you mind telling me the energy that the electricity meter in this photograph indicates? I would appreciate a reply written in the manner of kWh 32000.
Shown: kWh 7298
